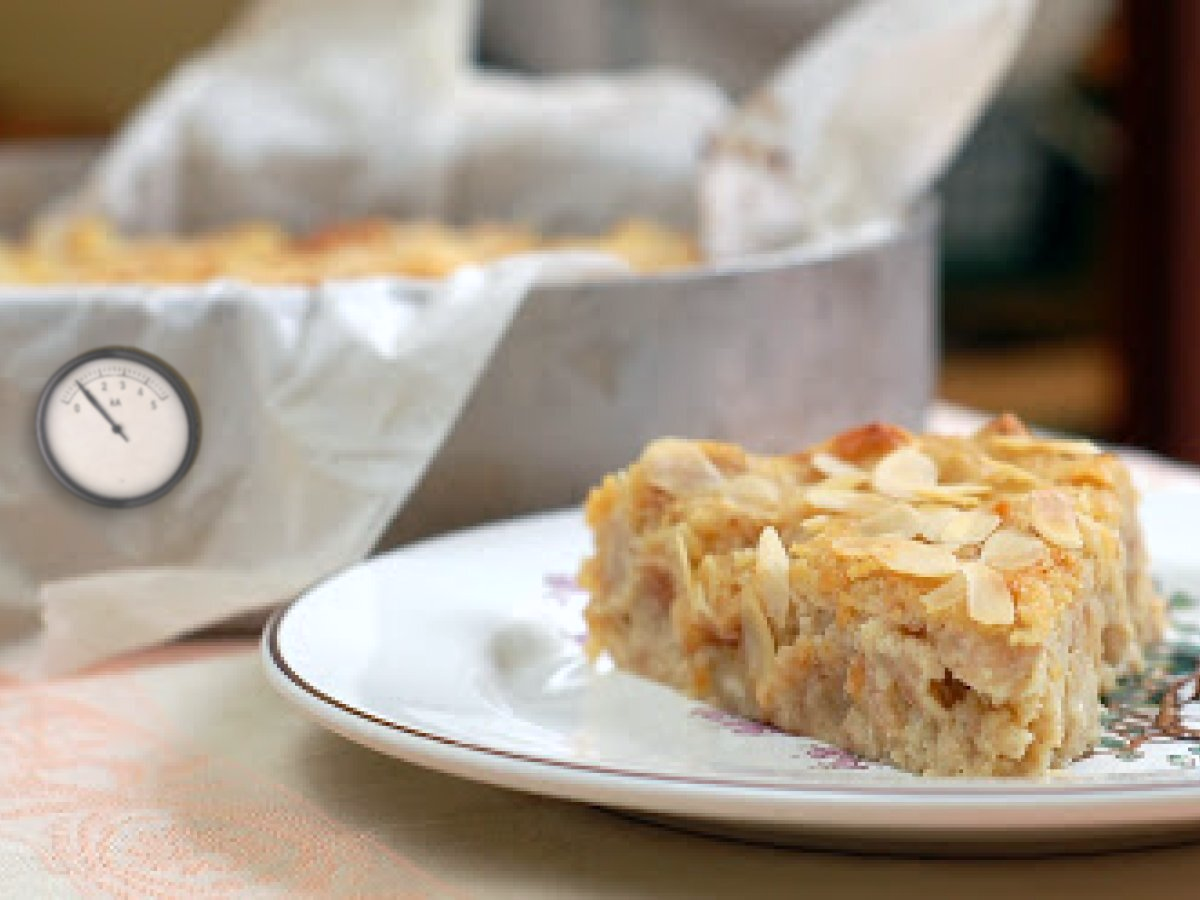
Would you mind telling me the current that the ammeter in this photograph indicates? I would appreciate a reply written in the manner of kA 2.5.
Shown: kA 1
